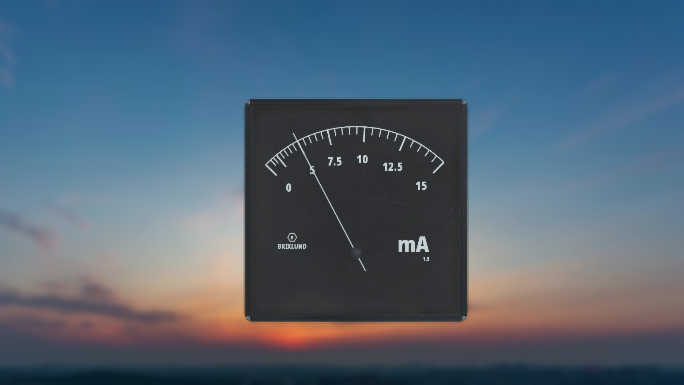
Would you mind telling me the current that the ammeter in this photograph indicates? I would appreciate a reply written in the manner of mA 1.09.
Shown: mA 5
